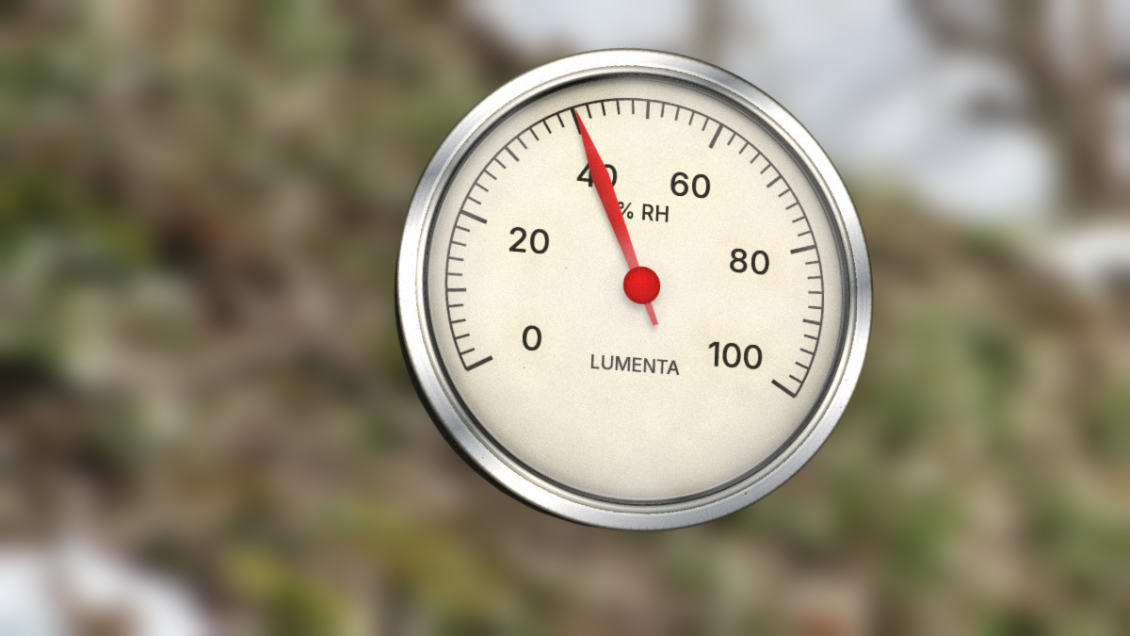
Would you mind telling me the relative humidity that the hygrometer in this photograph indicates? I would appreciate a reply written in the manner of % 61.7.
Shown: % 40
